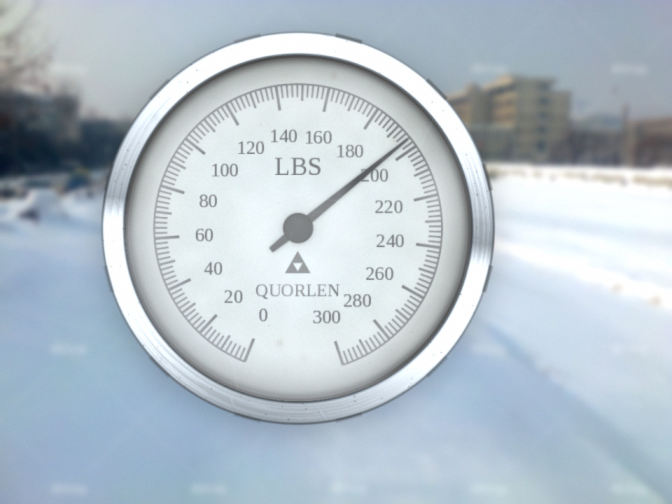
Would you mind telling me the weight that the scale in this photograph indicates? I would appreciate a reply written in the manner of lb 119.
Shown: lb 196
